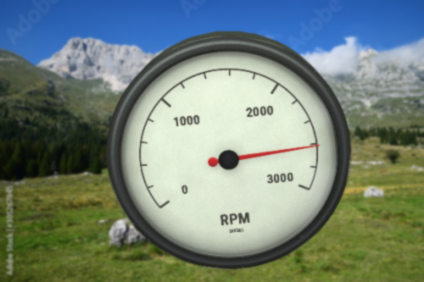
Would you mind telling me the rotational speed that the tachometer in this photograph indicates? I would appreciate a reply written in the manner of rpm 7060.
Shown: rpm 2600
